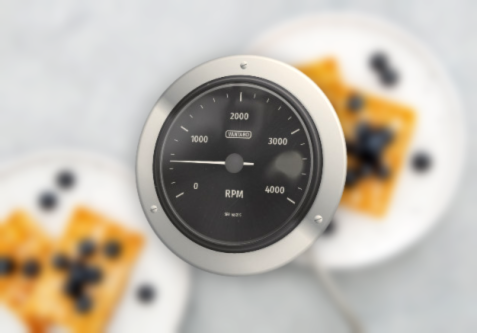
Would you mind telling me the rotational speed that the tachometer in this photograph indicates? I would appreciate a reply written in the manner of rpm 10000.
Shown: rpm 500
